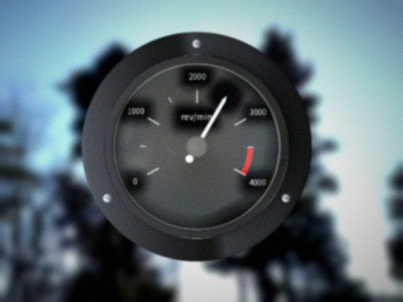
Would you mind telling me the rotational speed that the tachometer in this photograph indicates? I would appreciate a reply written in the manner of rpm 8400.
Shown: rpm 2500
